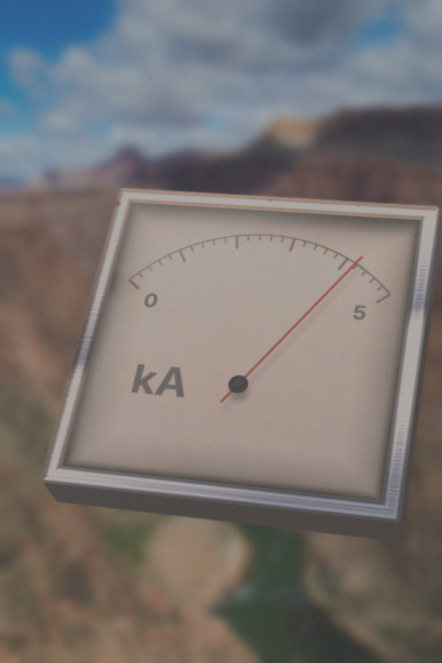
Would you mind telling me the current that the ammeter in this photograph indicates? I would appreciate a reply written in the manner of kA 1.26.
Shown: kA 4.2
